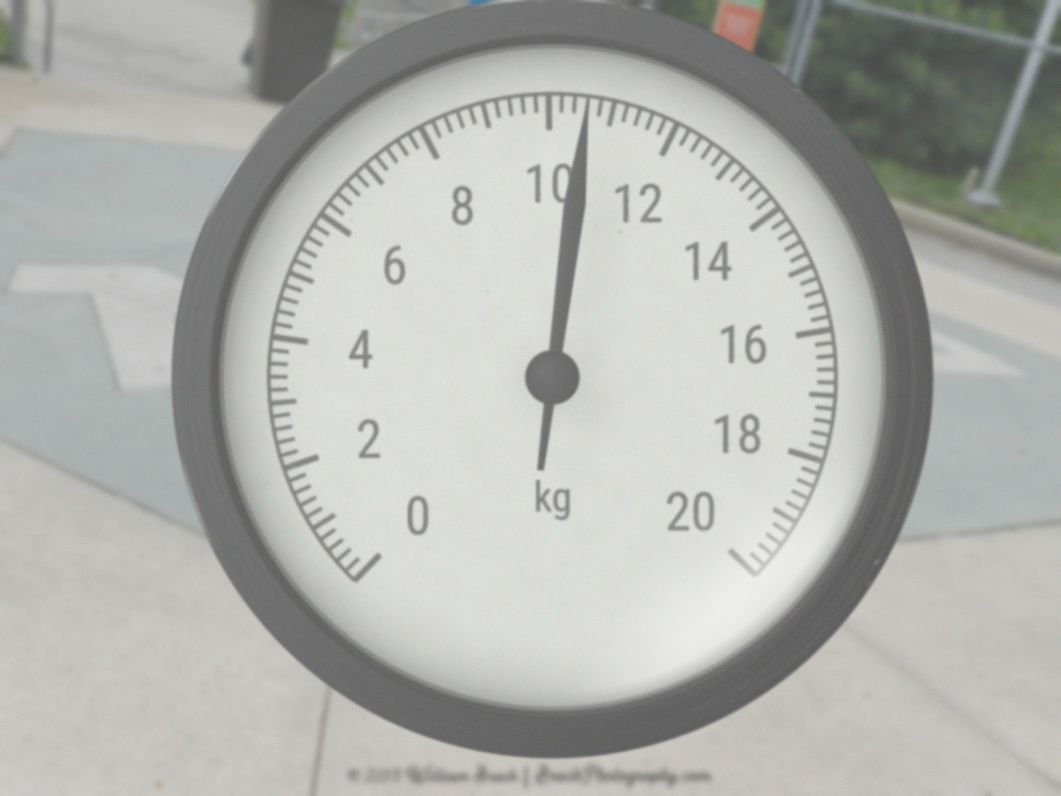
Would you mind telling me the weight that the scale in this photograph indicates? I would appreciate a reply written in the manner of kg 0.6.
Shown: kg 10.6
